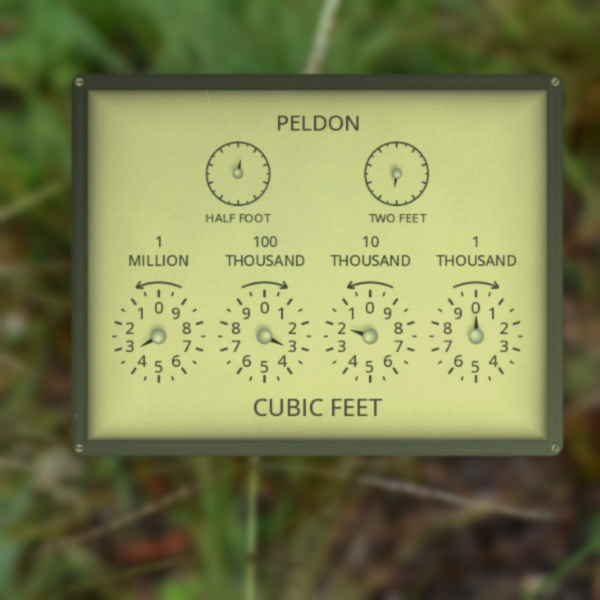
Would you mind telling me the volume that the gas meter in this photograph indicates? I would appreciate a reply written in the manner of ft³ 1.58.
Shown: ft³ 332000
